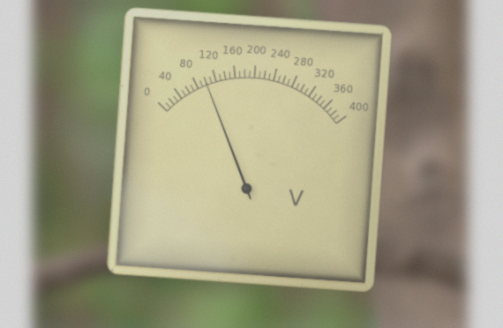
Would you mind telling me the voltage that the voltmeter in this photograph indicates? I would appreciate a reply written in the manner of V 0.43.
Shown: V 100
